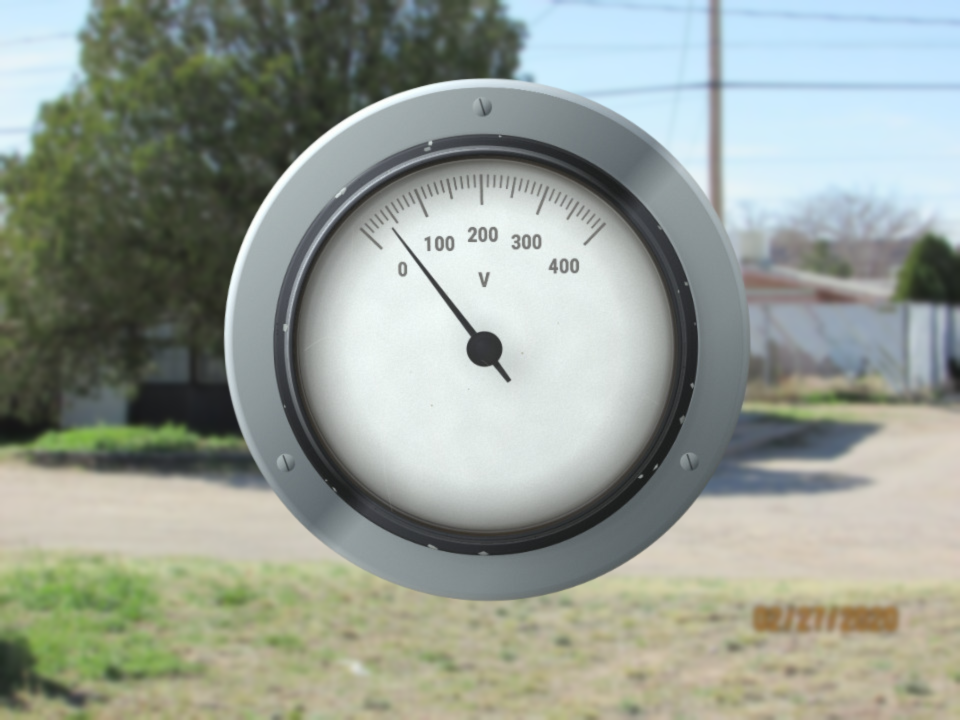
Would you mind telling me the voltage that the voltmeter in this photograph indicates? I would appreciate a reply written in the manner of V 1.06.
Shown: V 40
